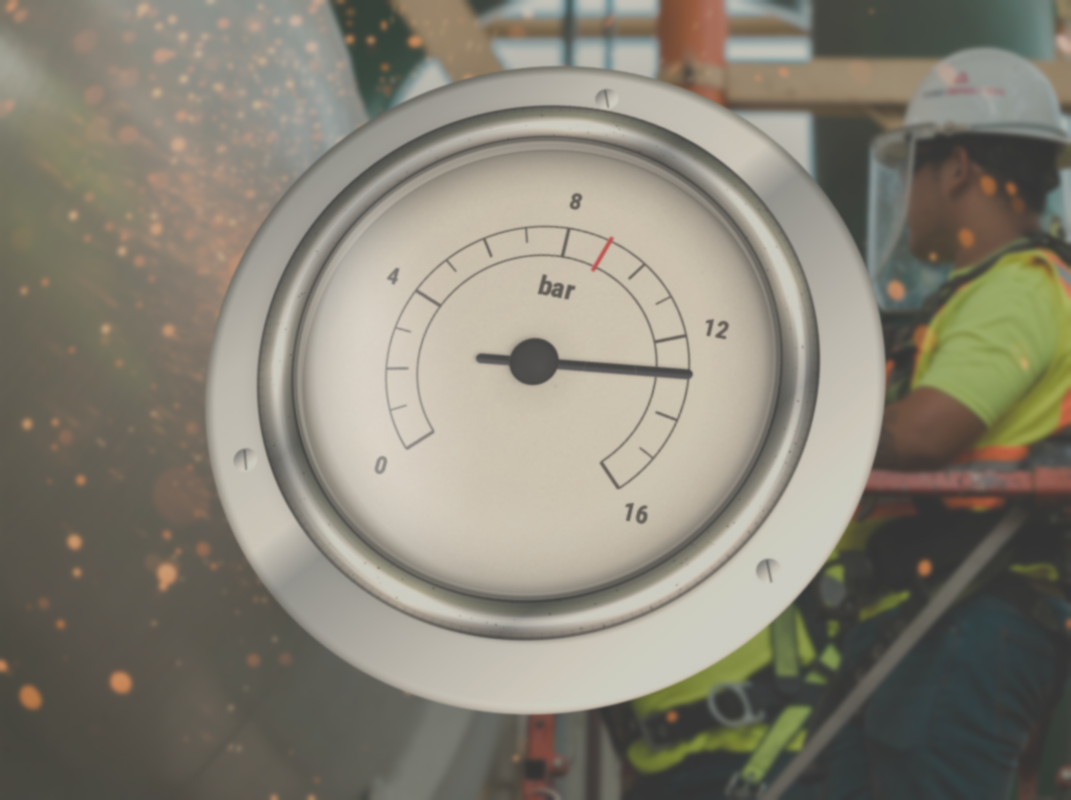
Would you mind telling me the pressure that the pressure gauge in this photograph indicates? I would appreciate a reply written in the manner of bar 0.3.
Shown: bar 13
